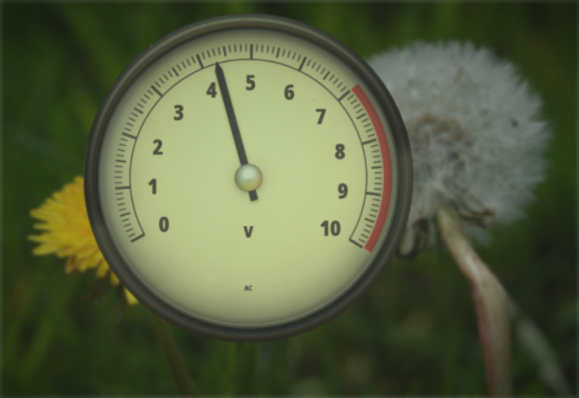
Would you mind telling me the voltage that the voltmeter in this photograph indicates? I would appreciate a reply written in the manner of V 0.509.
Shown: V 4.3
